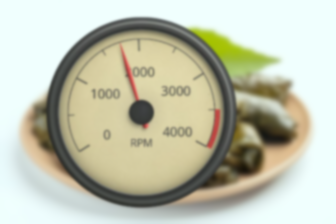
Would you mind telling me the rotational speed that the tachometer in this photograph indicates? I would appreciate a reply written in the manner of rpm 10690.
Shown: rpm 1750
